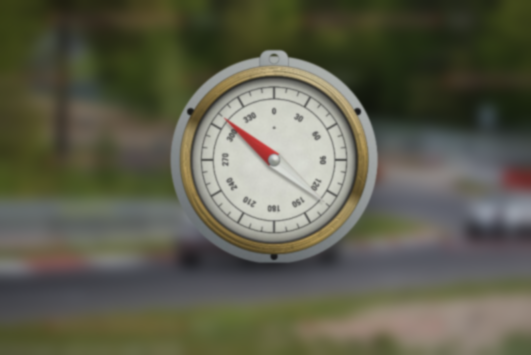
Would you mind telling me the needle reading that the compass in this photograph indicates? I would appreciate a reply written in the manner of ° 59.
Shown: ° 310
